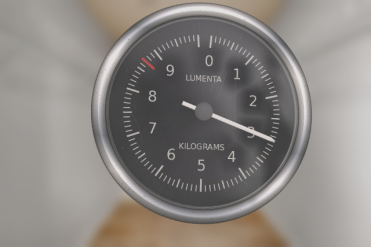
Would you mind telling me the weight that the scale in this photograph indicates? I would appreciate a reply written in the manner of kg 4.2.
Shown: kg 3
